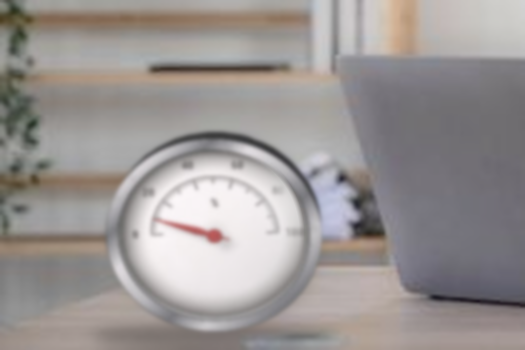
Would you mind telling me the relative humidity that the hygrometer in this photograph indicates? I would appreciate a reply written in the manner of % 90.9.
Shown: % 10
